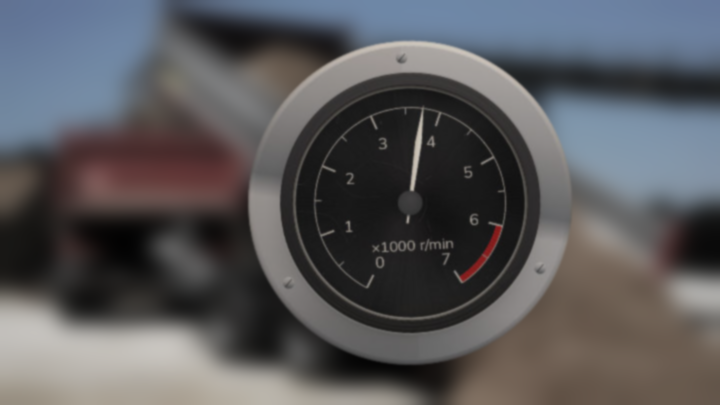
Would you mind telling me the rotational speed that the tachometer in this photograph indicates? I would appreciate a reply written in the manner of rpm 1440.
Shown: rpm 3750
